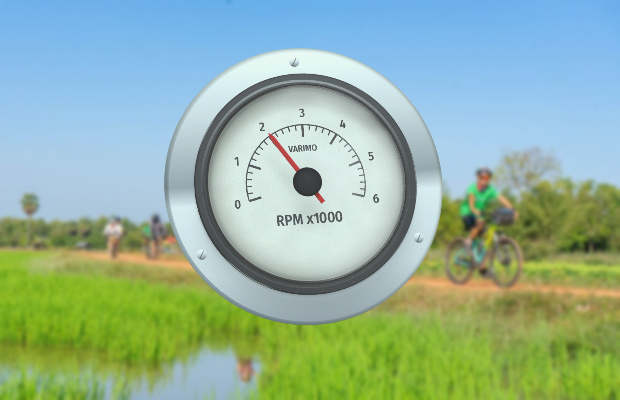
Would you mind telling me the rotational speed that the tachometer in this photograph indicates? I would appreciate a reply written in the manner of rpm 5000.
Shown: rpm 2000
